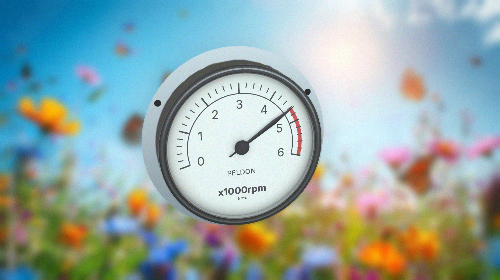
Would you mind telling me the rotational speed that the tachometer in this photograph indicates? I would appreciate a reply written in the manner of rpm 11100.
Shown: rpm 4600
